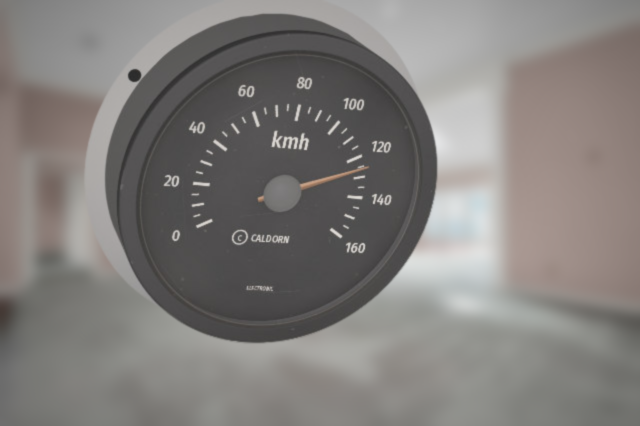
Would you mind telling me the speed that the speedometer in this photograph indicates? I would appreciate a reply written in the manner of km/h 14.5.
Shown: km/h 125
